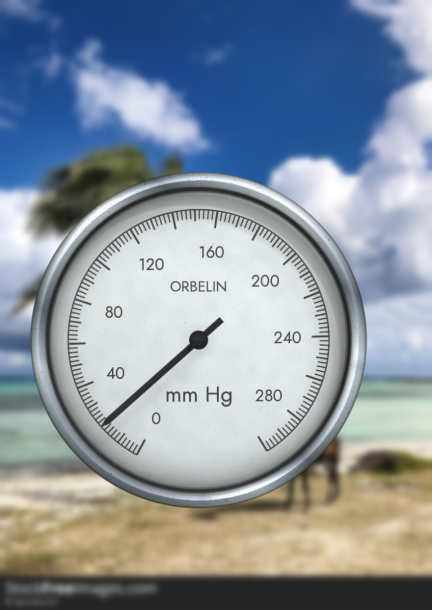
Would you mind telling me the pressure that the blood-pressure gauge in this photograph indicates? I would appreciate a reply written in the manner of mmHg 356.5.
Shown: mmHg 20
